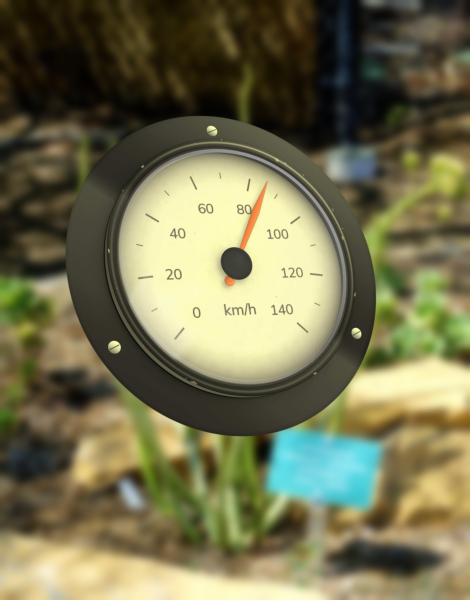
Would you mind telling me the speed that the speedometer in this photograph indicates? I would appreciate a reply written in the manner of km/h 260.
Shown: km/h 85
